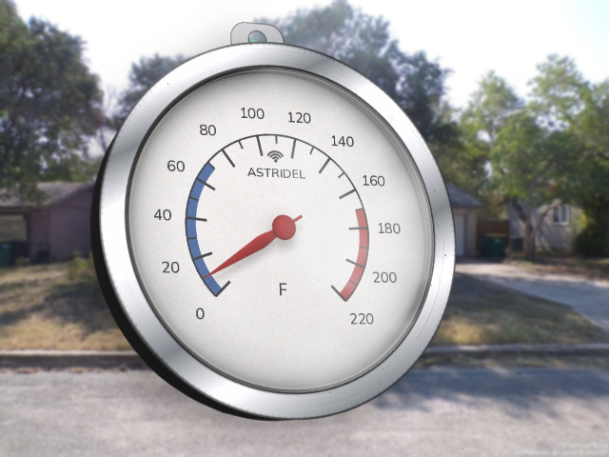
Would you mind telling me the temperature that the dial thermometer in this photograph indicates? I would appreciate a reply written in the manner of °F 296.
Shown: °F 10
